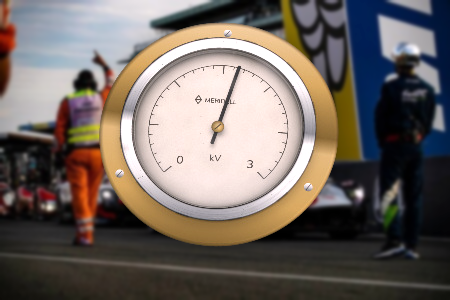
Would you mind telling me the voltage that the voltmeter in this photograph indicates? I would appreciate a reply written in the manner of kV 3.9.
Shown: kV 1.65
